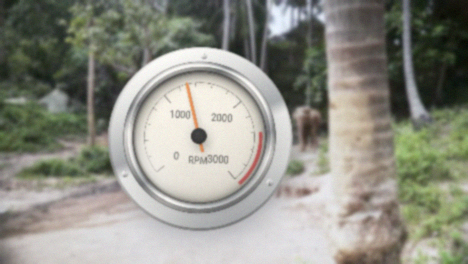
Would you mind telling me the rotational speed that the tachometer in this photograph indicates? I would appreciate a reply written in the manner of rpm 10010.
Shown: rpm 1300
